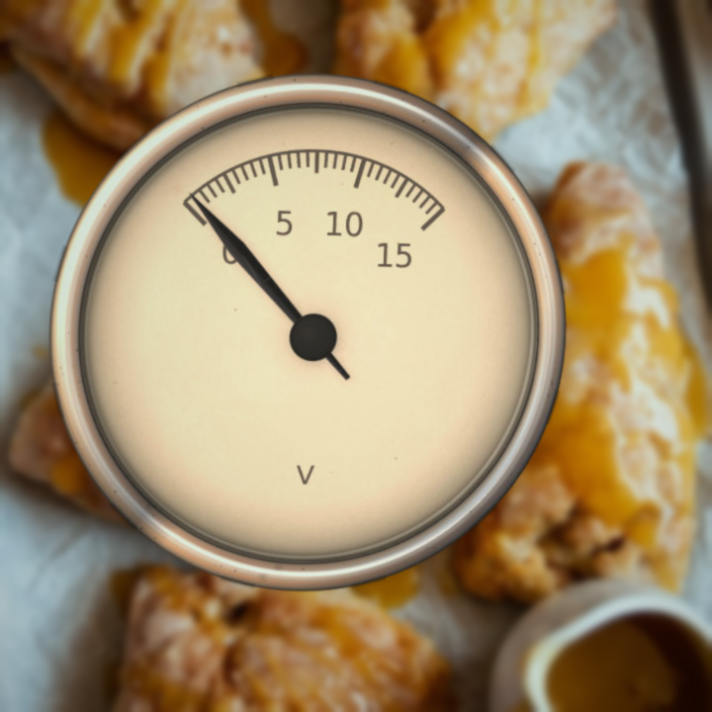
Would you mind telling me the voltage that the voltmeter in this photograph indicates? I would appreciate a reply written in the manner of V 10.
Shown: V 0.5
